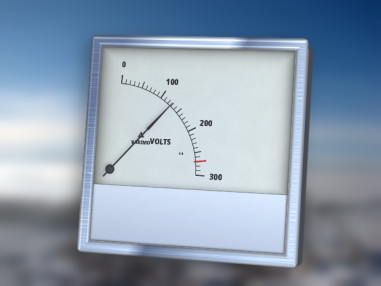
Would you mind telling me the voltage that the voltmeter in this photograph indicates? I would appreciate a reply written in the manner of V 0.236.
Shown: V 130
